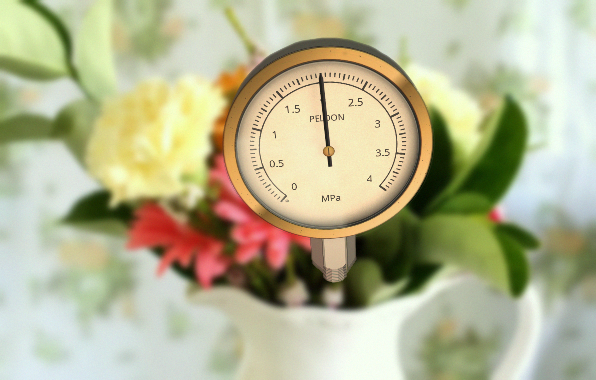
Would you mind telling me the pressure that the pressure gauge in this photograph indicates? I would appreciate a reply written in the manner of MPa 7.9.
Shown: MPa 2
